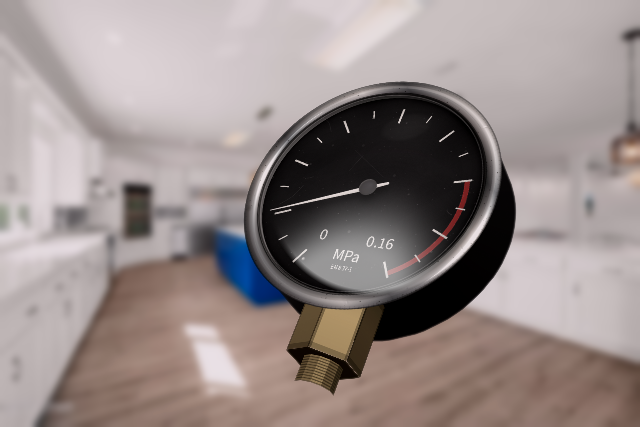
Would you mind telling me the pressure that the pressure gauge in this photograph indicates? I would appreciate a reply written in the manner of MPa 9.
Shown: MPa 0.02
